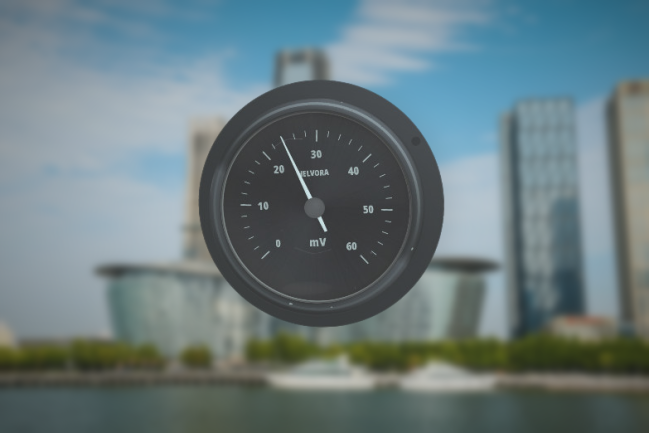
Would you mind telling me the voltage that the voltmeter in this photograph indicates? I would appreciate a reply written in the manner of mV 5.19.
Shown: mV 24
